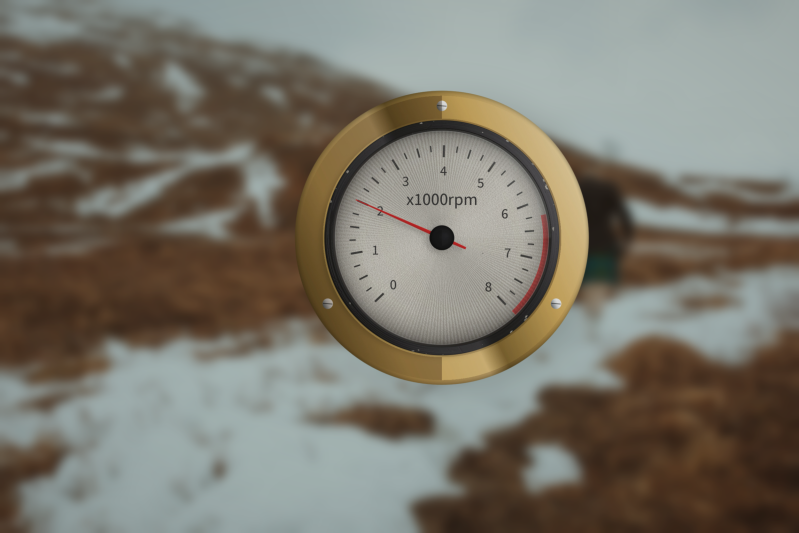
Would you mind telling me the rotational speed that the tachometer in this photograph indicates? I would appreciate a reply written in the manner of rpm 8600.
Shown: rpm 2000
